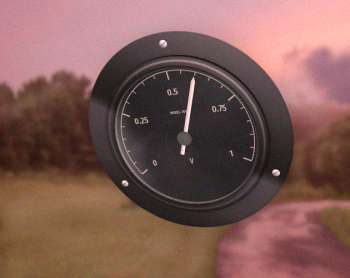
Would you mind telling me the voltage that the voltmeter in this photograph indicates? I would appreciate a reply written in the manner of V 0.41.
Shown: V 0.6
